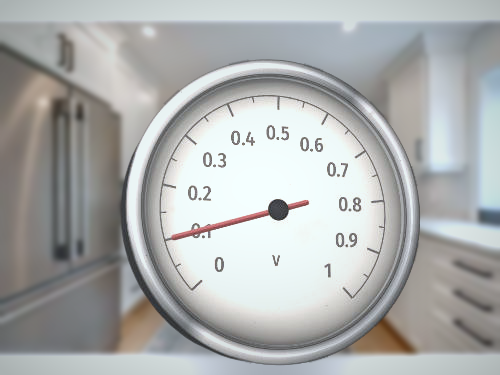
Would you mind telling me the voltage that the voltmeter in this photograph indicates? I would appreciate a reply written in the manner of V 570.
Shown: V 0.1
